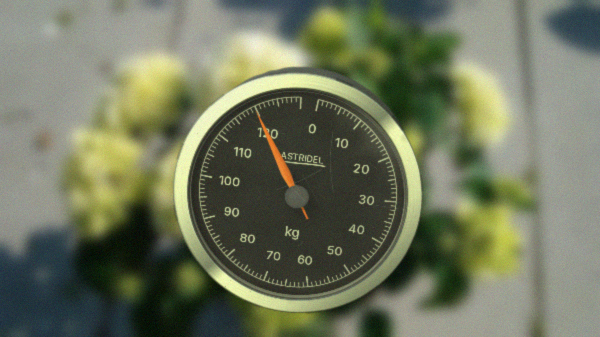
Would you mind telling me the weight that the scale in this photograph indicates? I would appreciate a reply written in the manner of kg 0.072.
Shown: kg 120
